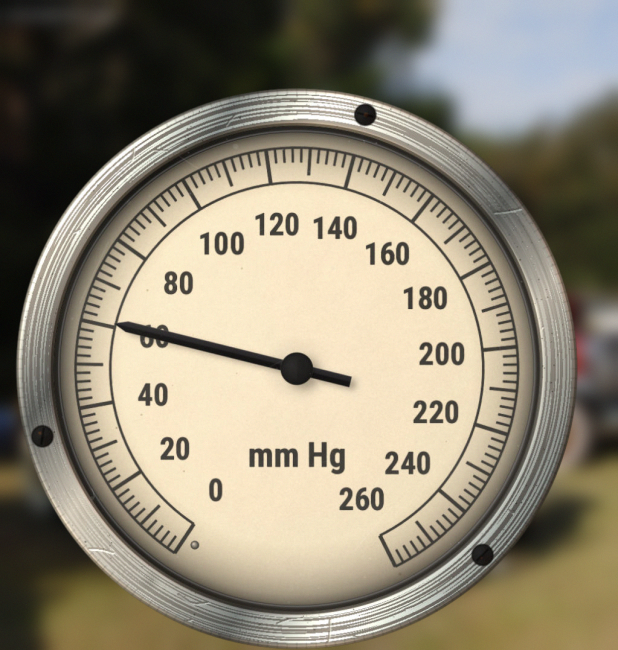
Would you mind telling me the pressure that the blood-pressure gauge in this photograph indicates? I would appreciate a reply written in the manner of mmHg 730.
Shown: mmHg 61
